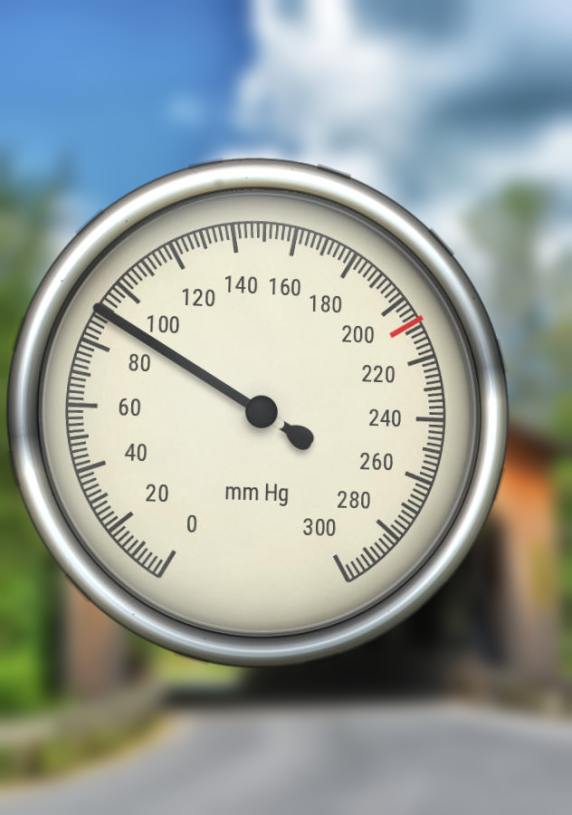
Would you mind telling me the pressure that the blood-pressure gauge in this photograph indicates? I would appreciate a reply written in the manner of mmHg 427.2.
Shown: mmHg 90
